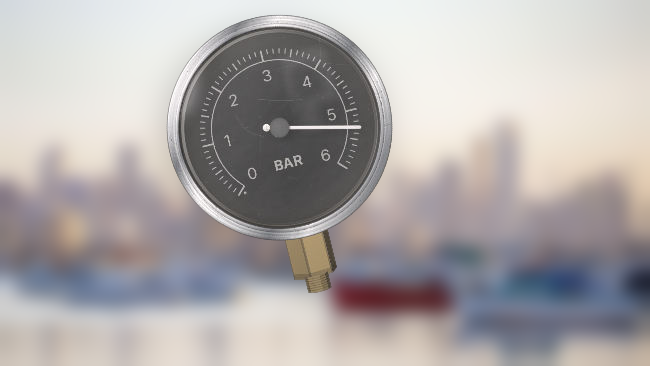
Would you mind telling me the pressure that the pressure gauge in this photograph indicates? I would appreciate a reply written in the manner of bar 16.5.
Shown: bar 5.3
